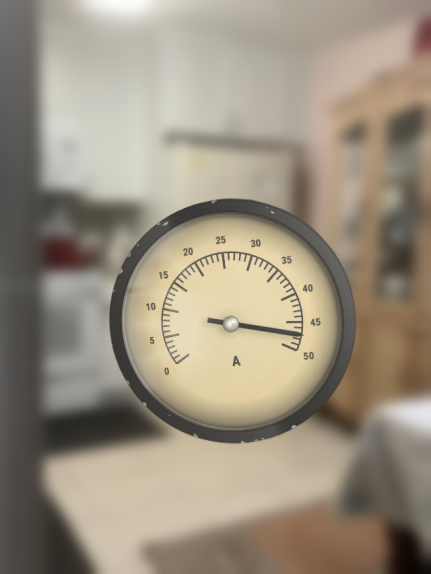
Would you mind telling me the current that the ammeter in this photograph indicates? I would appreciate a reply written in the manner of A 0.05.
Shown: A 47
